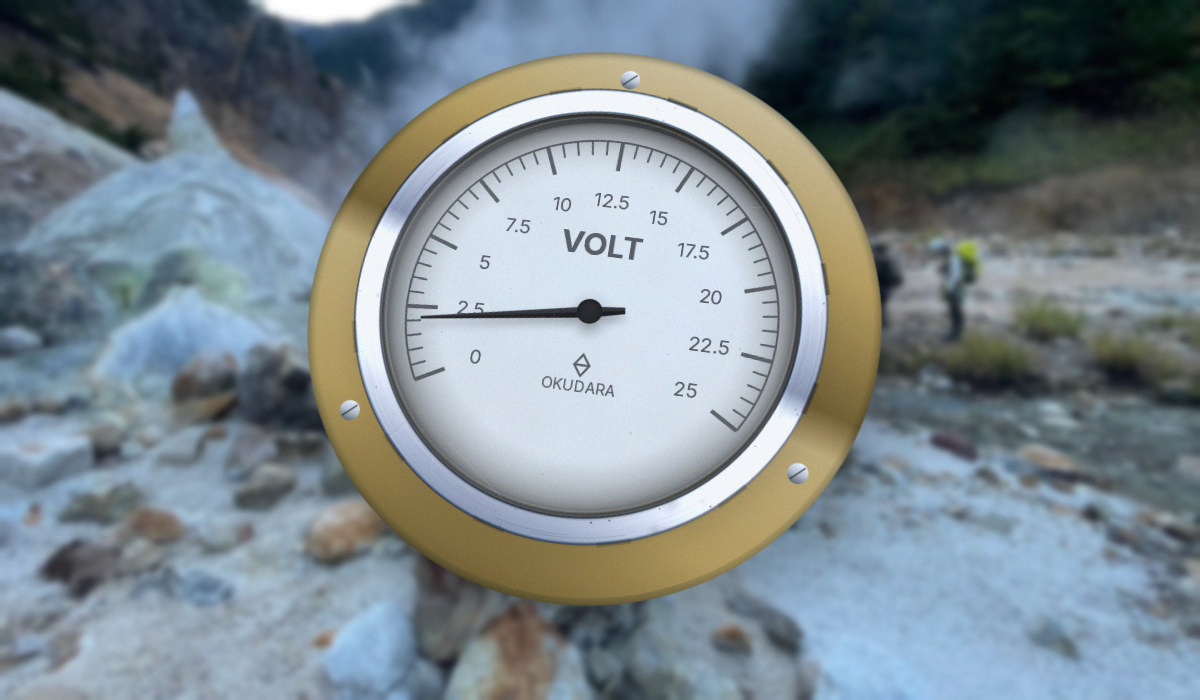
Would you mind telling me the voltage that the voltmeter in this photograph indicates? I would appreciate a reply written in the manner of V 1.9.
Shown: V 2
